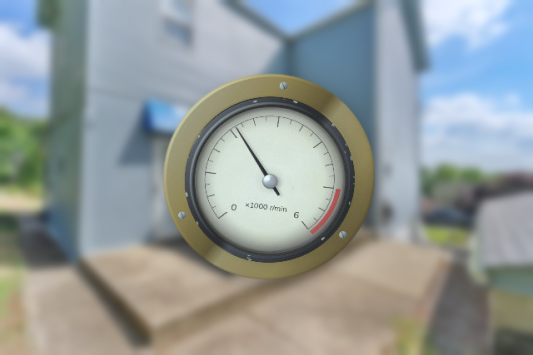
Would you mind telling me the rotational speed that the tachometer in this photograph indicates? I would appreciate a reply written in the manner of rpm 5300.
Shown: rpm 2125
